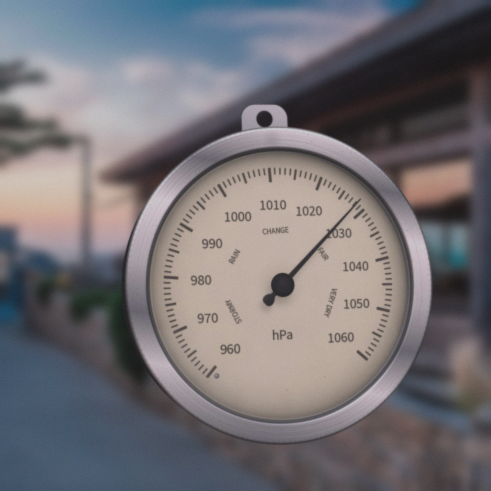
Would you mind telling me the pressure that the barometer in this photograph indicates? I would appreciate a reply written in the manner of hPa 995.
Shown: hPa 1028
